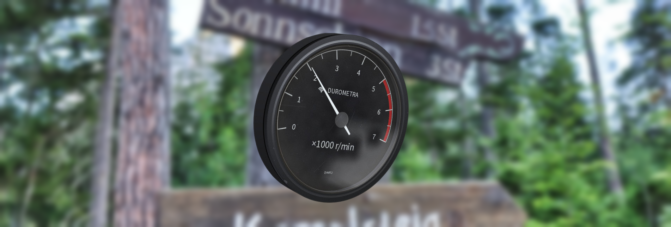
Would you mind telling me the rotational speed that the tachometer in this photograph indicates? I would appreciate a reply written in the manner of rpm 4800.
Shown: rpm 2000
